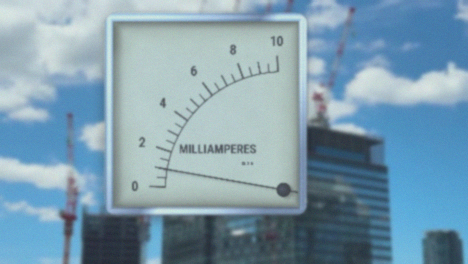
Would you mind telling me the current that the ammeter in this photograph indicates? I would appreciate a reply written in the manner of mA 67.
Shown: mA 1
